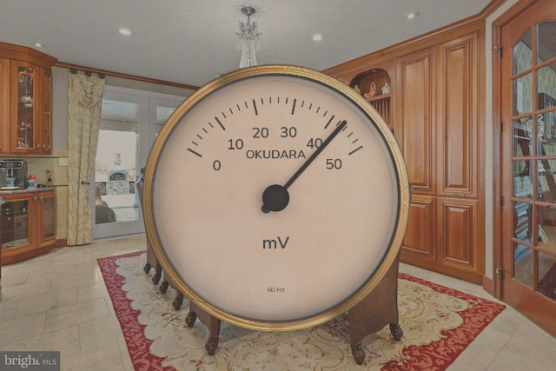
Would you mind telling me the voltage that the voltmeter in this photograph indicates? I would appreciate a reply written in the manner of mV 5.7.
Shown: mV 43
